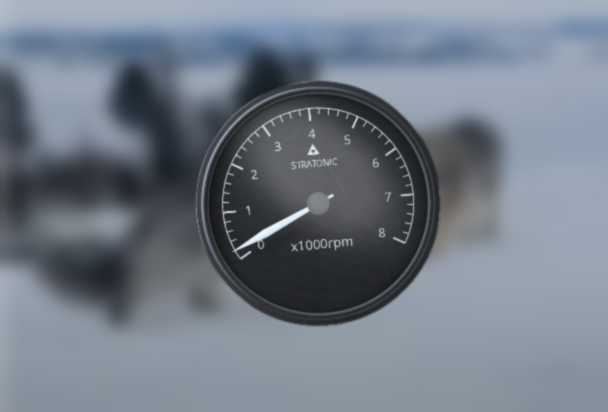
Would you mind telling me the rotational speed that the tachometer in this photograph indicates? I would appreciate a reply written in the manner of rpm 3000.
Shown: rpm 200
